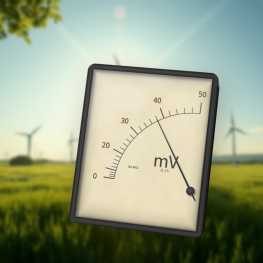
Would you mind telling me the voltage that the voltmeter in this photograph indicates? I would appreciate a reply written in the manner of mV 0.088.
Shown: mV 38
